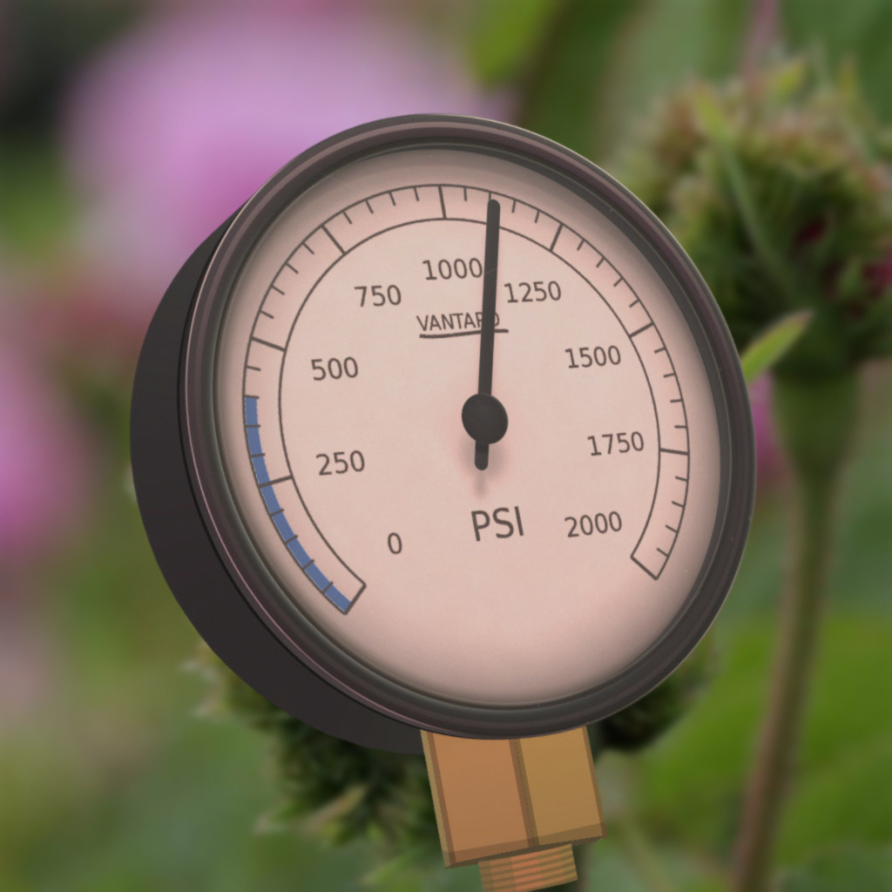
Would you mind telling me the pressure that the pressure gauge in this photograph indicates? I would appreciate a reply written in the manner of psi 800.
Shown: psi 1100
